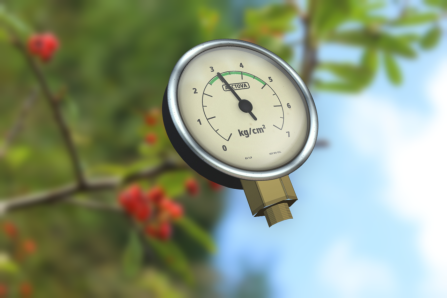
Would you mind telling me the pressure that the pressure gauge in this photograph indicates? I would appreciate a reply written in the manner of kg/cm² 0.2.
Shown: kg/cm² 3
